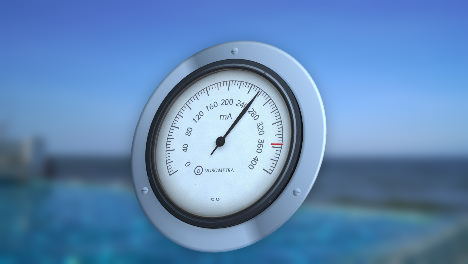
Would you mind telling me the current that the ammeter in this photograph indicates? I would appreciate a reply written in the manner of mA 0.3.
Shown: mA 260
